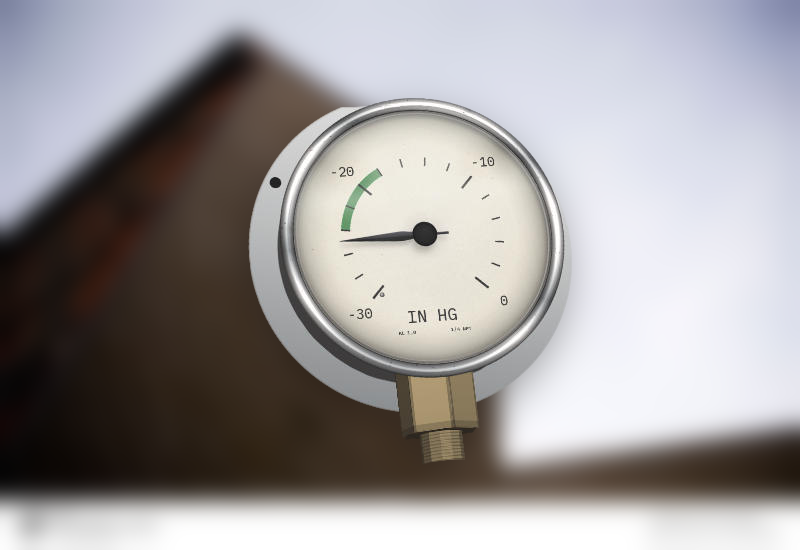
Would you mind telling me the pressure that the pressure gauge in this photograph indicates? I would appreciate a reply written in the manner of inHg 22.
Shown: inHg -25
